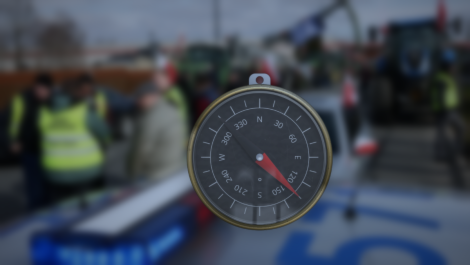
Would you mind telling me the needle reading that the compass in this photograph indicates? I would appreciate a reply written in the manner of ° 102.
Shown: ° 135
